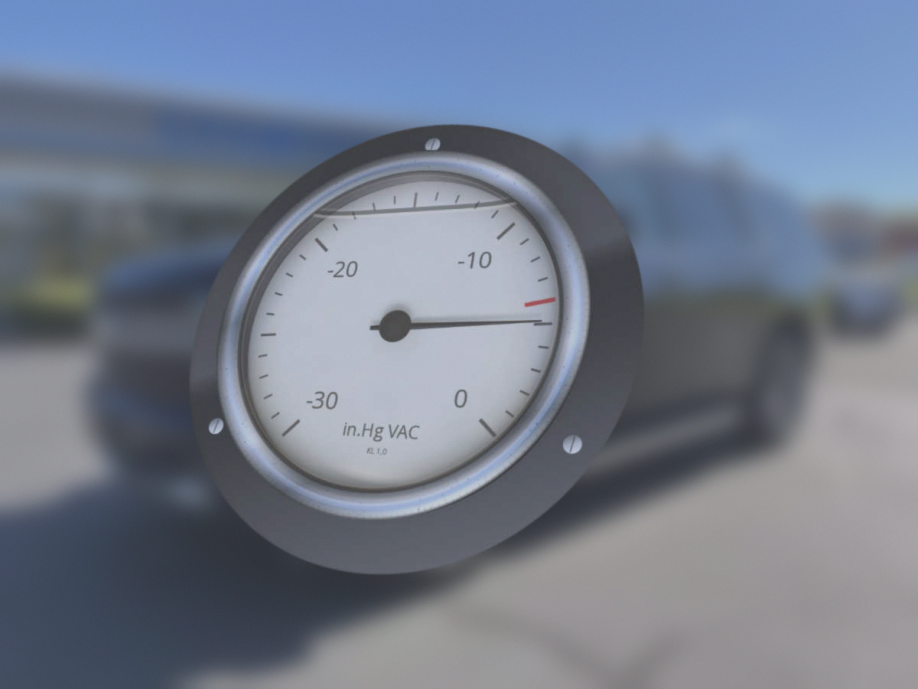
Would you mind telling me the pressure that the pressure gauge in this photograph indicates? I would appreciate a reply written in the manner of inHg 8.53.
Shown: inHg -5
